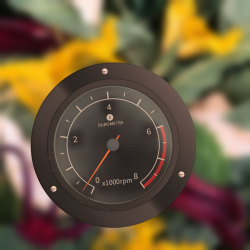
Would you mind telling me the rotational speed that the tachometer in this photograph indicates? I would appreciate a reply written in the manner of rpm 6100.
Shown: rpm 250
